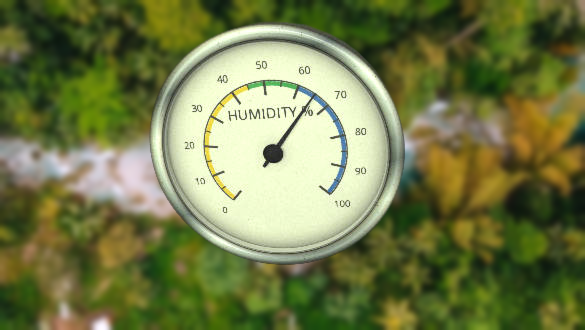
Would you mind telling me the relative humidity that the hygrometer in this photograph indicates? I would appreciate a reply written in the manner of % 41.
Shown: % 65
